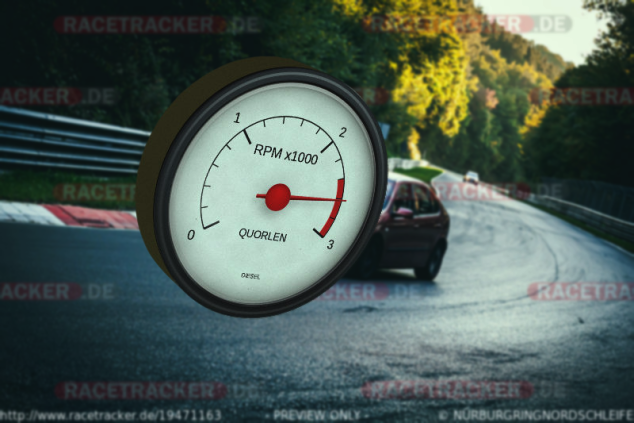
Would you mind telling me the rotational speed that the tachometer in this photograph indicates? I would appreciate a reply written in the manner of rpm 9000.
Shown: rpm 2600
